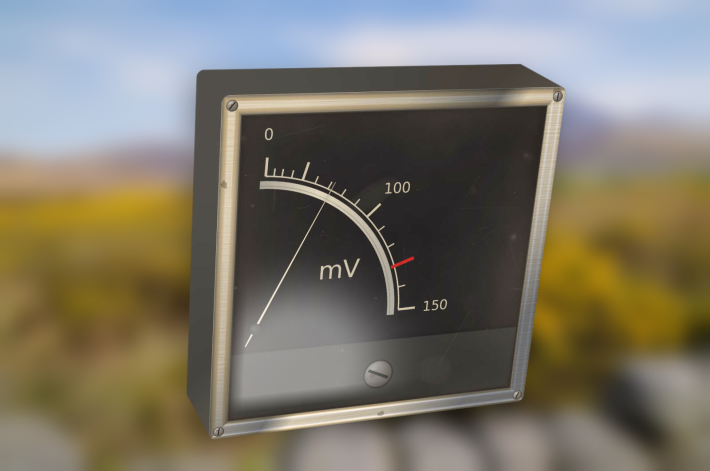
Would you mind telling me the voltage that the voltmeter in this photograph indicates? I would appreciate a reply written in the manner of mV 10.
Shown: mV 70
